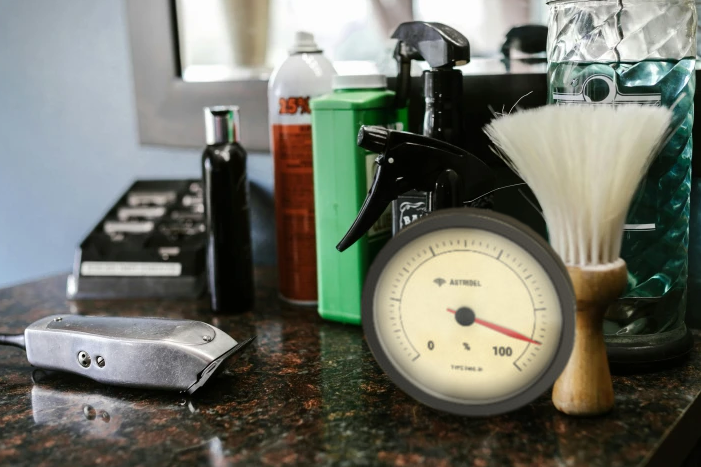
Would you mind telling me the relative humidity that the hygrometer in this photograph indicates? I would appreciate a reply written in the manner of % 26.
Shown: % 90
